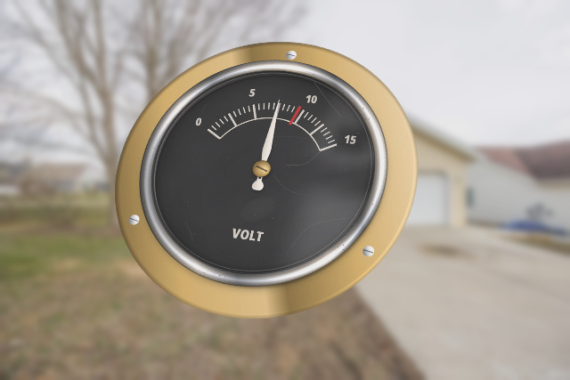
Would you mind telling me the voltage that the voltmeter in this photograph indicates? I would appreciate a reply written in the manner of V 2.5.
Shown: V 7.5
